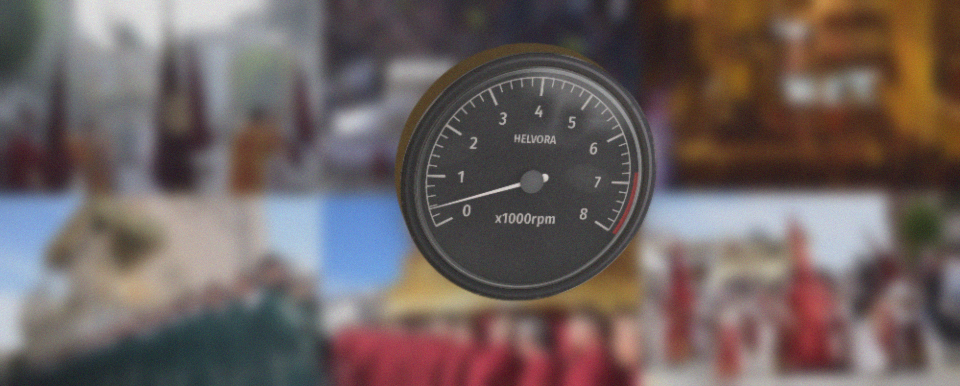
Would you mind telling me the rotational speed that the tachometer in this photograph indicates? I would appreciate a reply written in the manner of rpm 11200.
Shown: rpm 400
